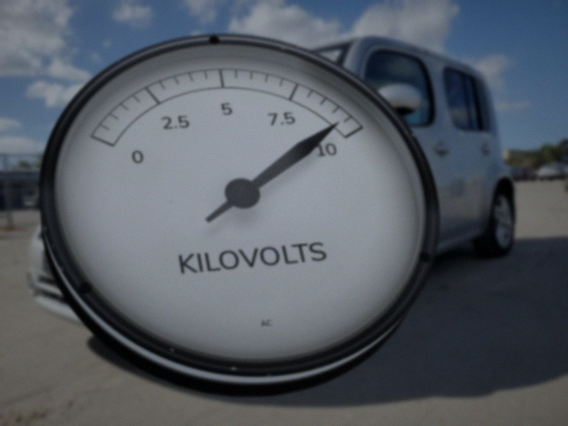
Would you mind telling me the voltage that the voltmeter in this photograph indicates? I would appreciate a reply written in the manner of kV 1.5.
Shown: kV 9.5
